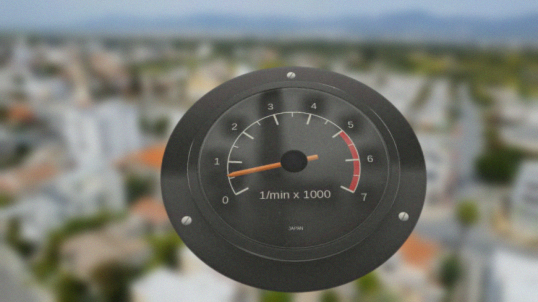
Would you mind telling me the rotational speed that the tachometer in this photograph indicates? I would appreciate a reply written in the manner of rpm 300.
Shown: rpm 500
